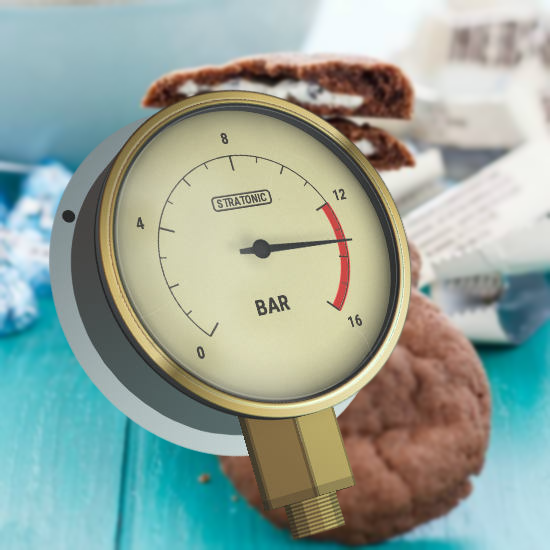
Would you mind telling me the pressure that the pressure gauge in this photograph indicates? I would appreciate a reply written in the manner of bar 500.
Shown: bar 13.5
